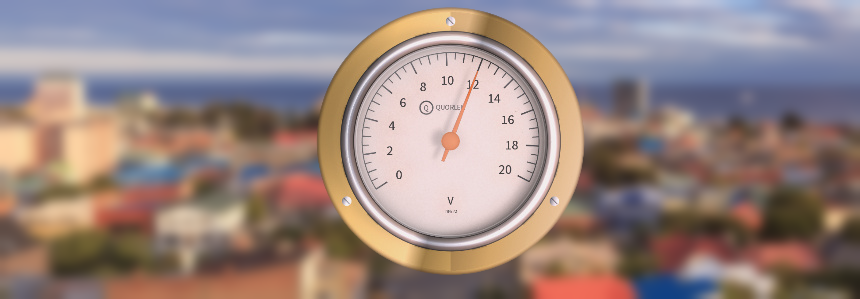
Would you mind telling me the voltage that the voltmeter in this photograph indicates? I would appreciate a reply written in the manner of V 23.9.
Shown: V 12
